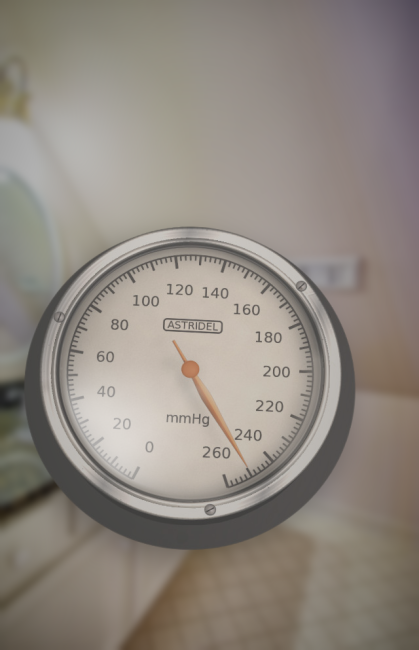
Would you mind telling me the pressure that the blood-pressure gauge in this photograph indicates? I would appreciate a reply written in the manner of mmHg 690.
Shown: mmHg 250
